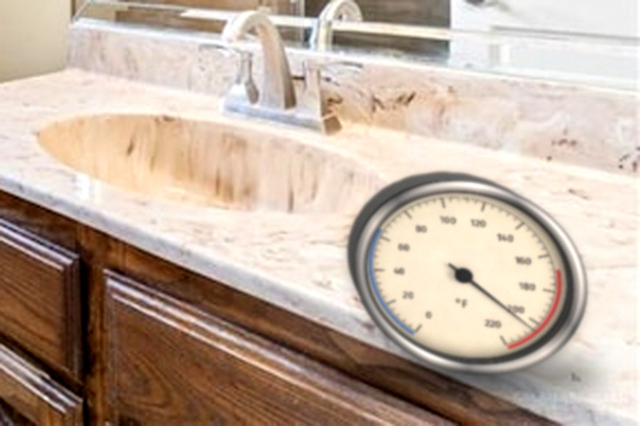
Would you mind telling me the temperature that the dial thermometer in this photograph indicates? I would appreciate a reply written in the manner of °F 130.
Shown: °F 204
